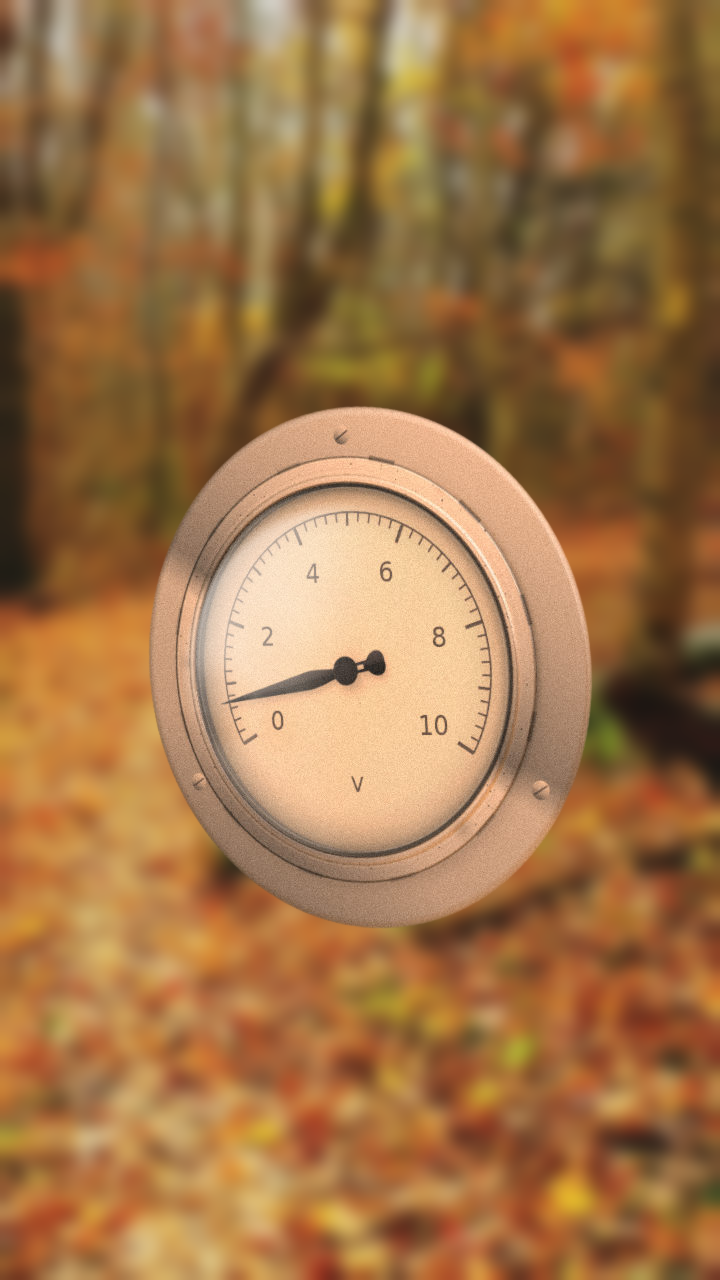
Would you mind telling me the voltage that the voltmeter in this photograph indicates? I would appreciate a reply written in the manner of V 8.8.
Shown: V 0.7
